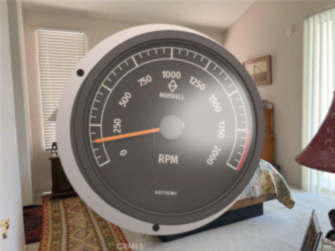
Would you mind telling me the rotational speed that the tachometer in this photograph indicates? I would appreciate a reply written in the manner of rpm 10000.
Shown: rpm 150
